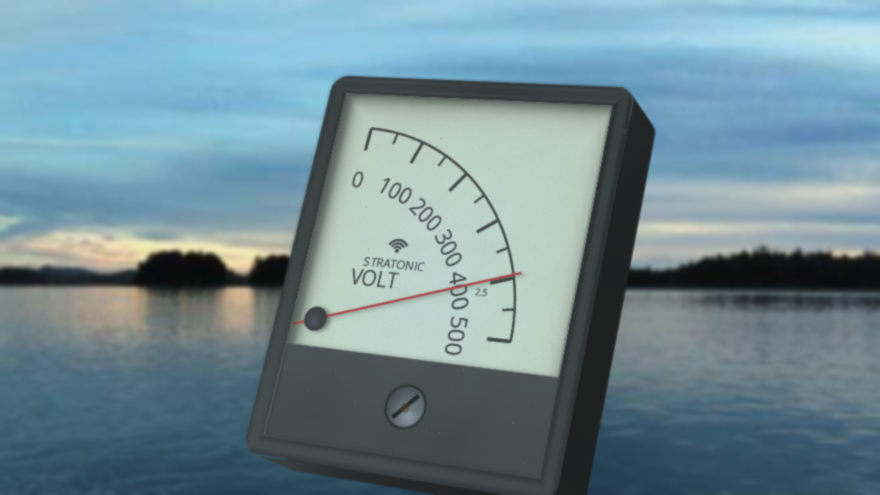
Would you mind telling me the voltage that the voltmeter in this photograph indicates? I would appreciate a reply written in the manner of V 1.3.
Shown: V 400
